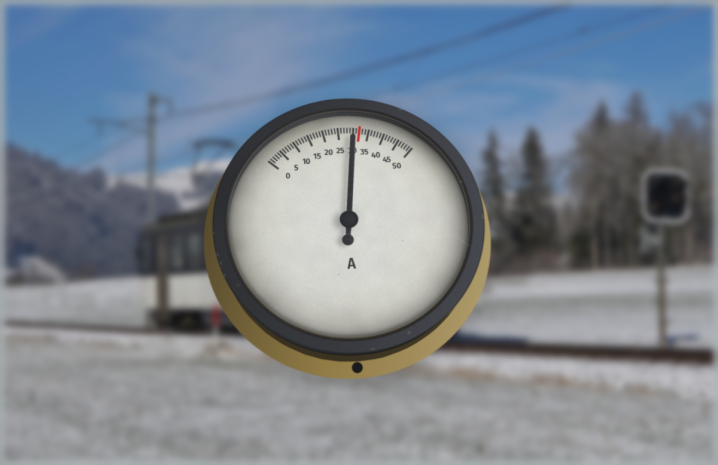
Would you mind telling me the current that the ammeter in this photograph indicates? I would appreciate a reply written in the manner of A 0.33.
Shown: A 30
